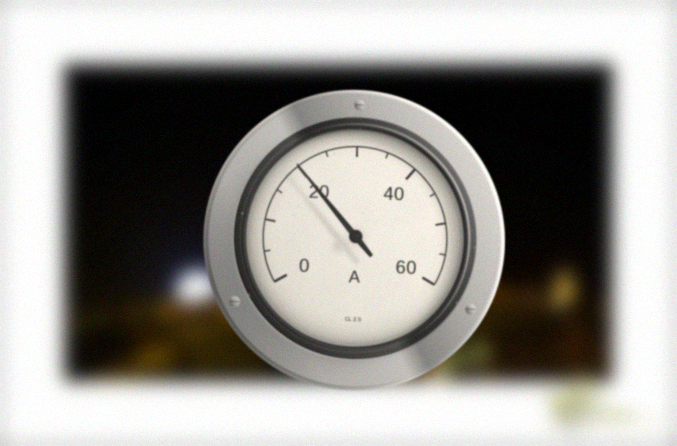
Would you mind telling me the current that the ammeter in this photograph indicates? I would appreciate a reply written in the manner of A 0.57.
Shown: A 20
